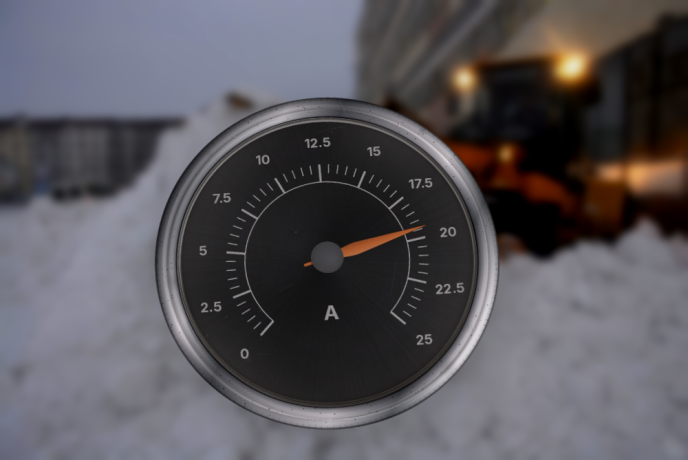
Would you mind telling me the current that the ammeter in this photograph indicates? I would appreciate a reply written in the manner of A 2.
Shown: A 19.5
